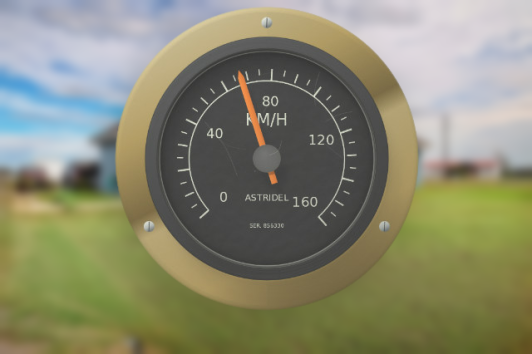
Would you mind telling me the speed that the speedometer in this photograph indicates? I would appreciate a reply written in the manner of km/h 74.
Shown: km/h 67.5
